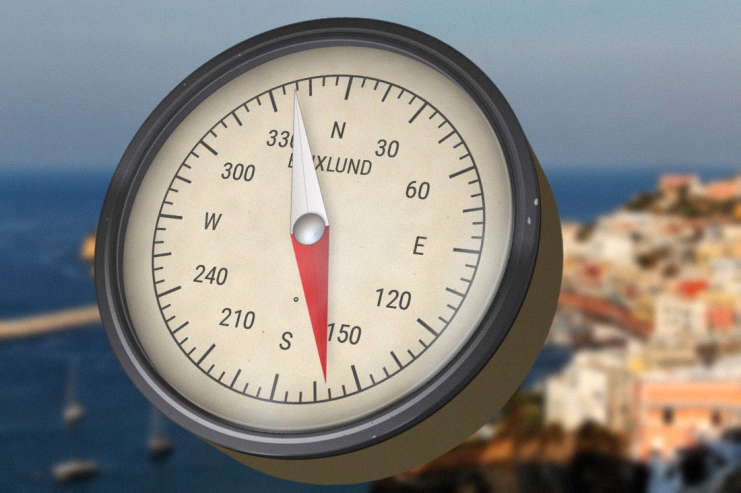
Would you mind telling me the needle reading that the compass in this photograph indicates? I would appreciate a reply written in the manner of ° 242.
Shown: ° 160
